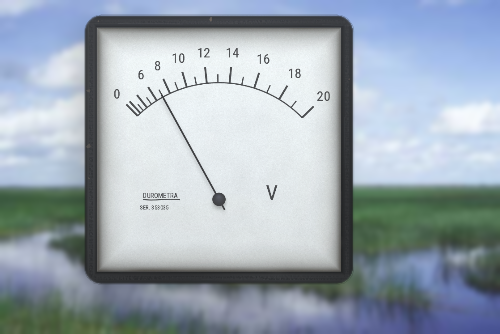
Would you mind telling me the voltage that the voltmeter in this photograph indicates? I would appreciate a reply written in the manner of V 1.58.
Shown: V 7
